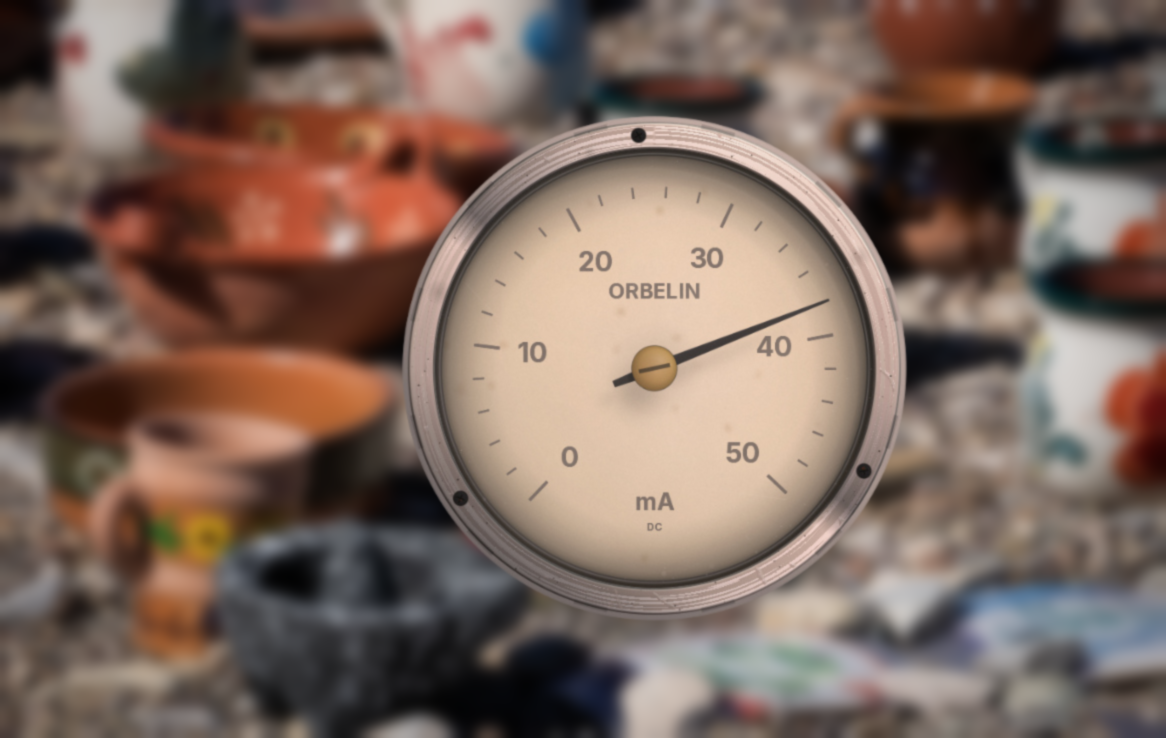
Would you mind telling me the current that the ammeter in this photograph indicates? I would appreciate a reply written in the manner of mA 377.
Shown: mA 38
